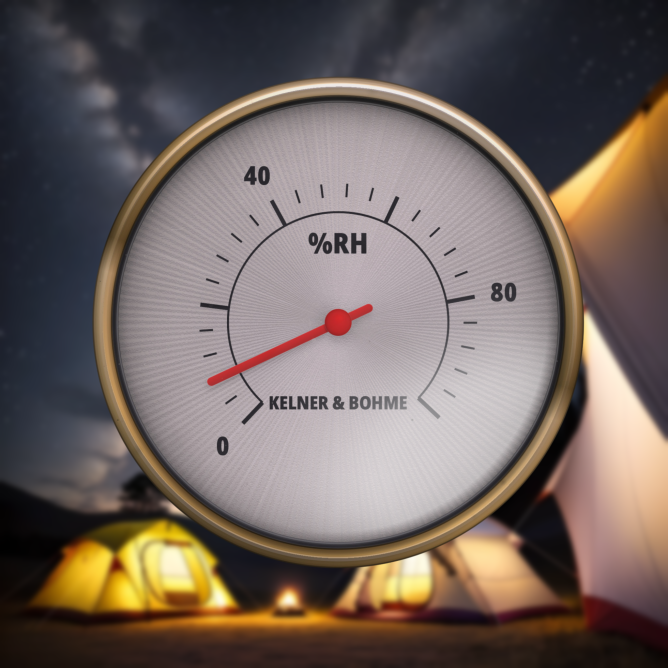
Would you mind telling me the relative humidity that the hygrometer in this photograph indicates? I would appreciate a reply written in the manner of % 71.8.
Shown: % 8
